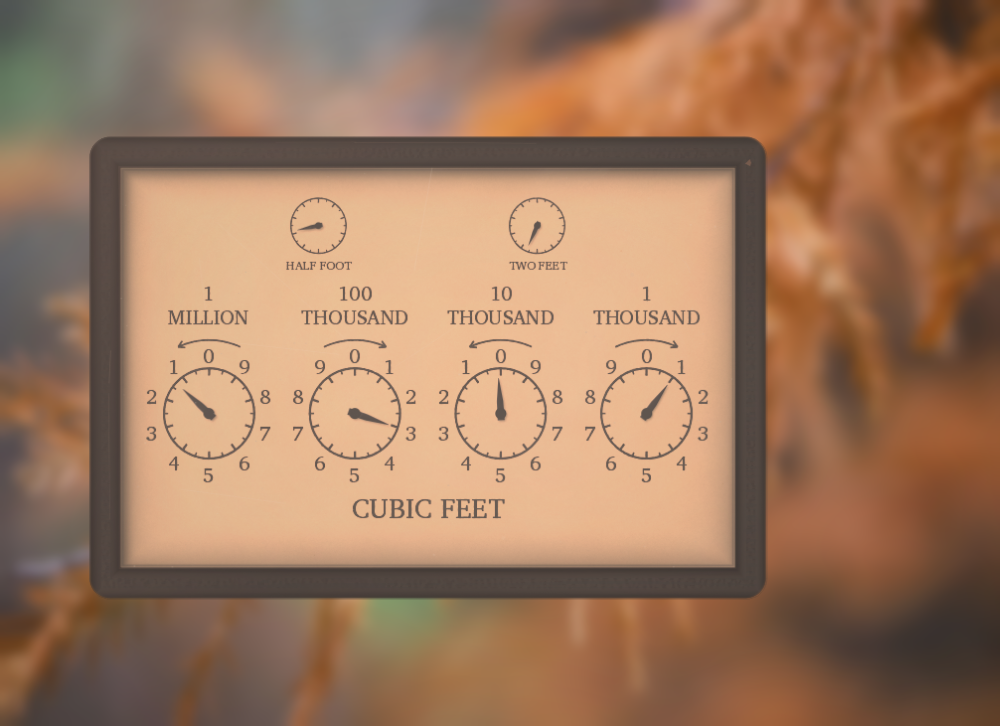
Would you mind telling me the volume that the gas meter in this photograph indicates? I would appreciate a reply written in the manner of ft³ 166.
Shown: ft³ 130100
